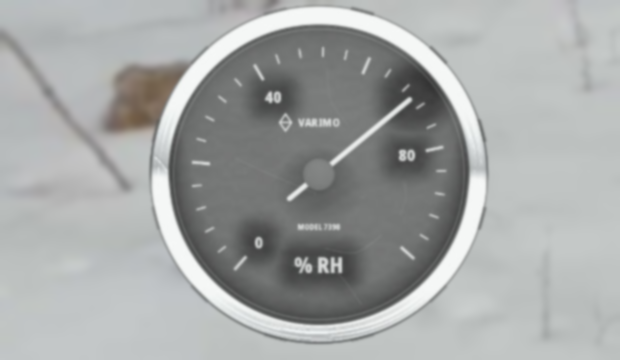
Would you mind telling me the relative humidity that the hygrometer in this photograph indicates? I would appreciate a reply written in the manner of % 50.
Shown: % 70
